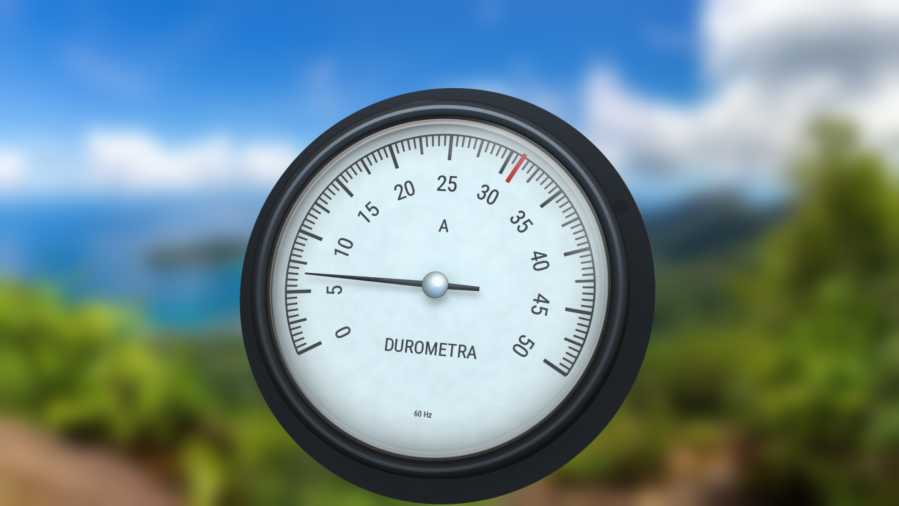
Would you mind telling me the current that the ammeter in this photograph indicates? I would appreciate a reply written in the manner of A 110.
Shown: A 6.5
